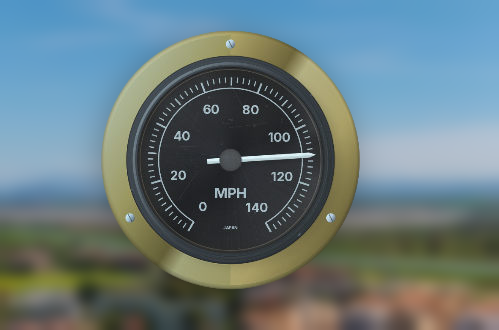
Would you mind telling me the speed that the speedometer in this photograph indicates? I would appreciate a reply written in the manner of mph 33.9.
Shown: mph 110
